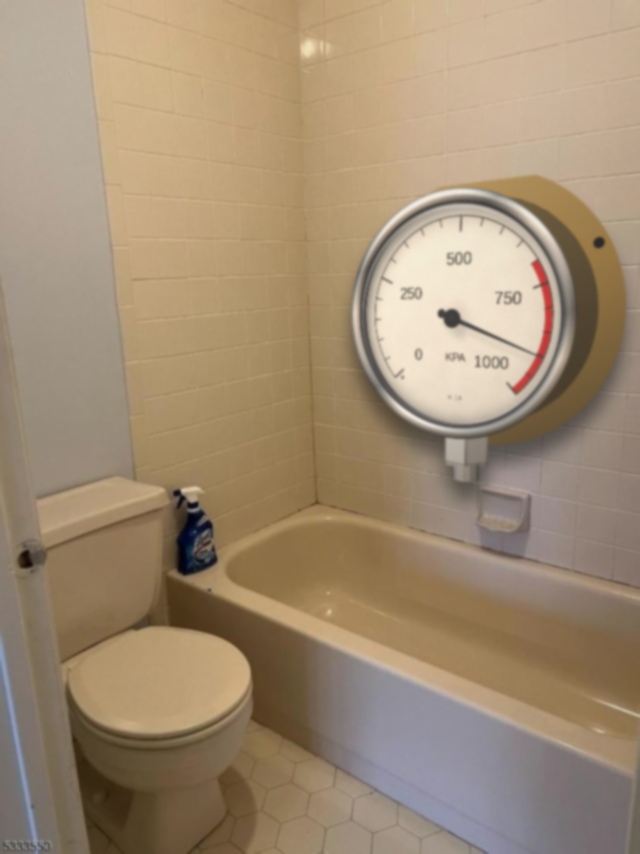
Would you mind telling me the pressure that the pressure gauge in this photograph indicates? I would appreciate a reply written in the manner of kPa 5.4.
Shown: kPa 900
